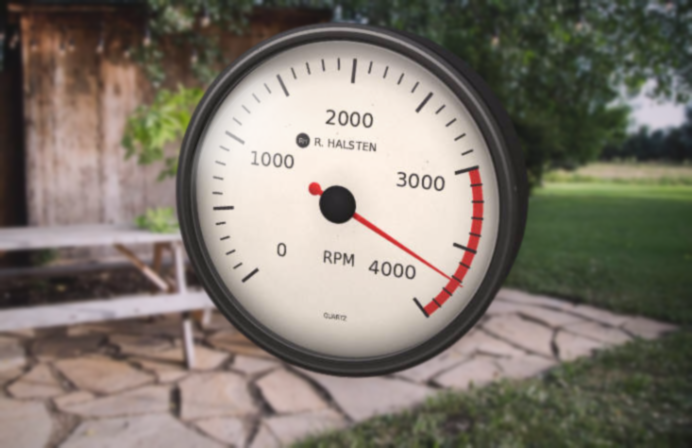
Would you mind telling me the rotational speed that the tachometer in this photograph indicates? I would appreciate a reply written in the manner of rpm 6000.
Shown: rpm 3700
